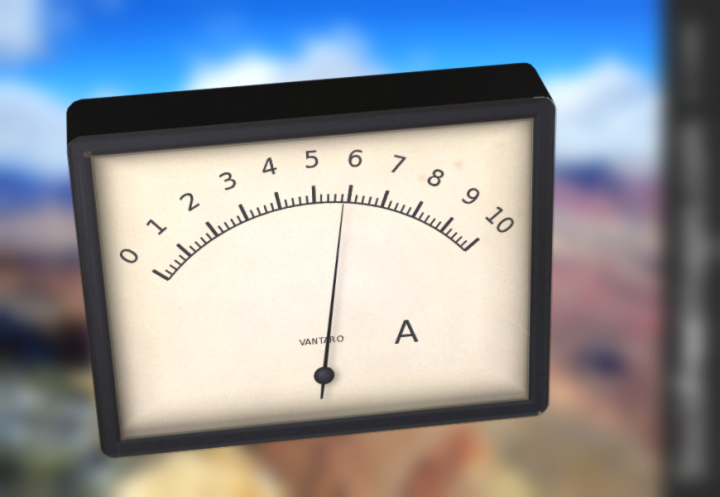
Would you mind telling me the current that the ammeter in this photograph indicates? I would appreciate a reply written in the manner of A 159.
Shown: A 5.8
